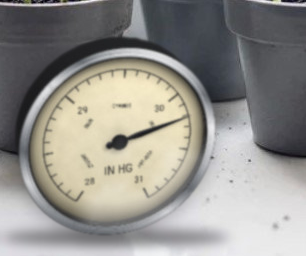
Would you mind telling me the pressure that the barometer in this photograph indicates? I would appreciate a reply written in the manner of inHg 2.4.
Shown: inHg 30.2
